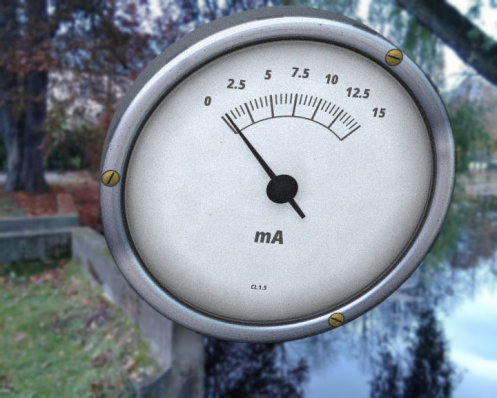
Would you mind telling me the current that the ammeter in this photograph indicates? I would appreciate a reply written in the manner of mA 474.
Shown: mA 0.5
